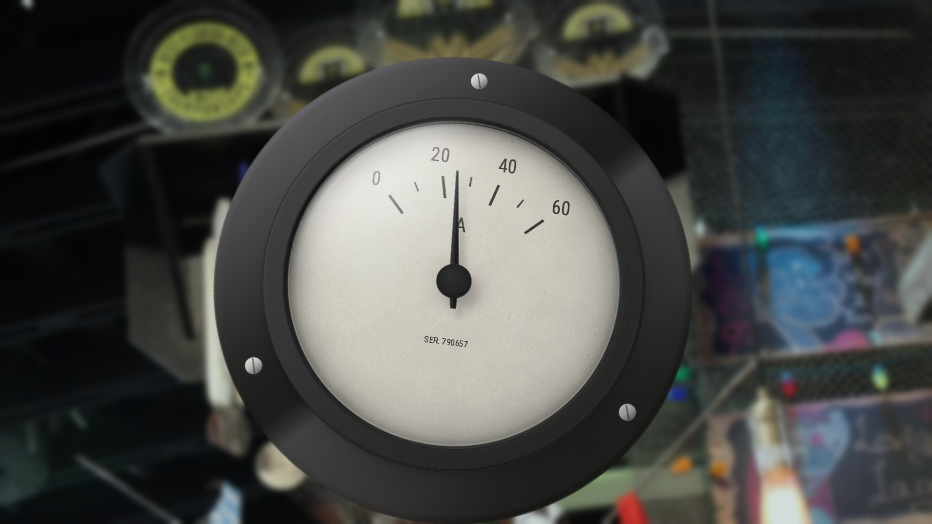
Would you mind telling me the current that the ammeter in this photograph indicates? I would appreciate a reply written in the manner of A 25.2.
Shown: A 25
